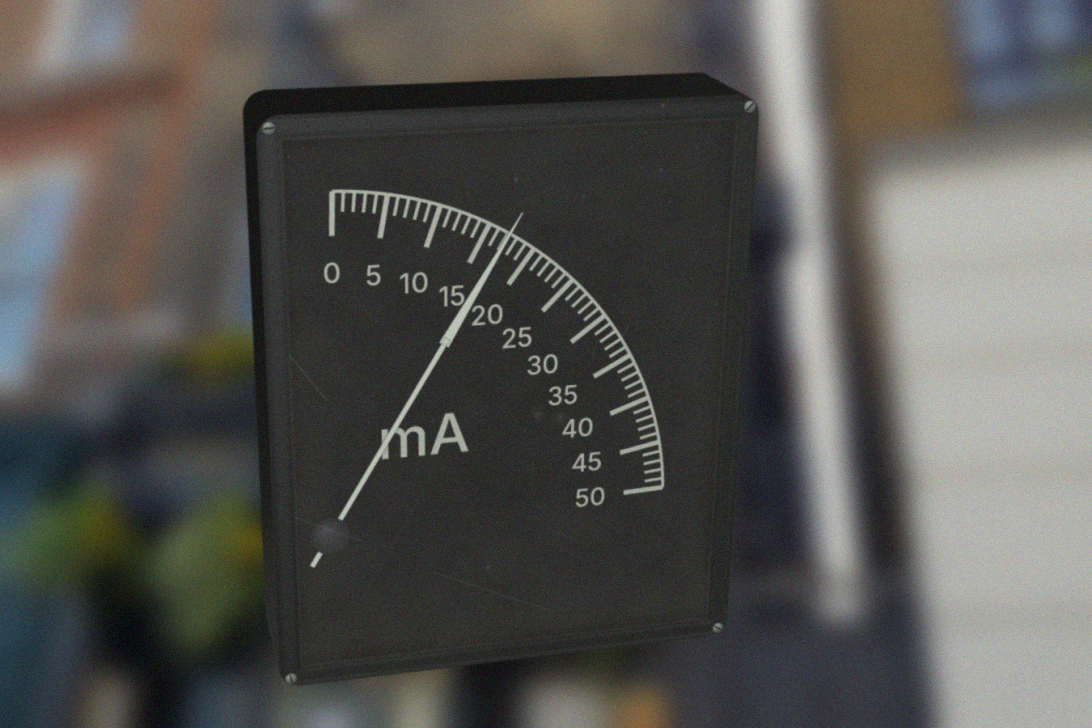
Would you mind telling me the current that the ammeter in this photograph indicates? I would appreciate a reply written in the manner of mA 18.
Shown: mA 17
